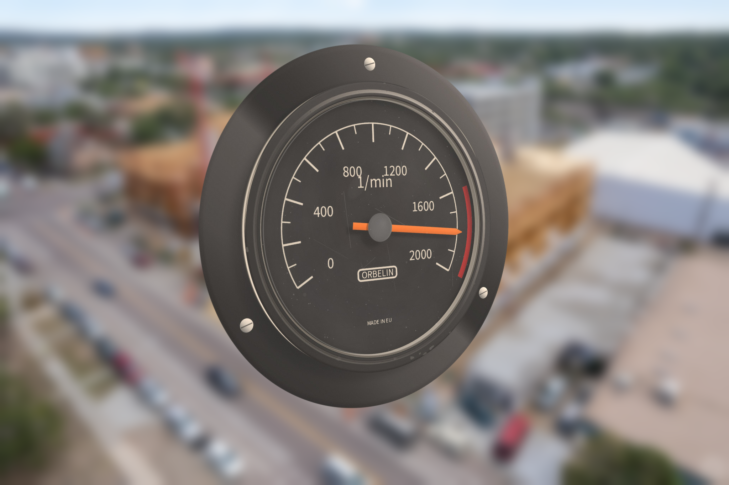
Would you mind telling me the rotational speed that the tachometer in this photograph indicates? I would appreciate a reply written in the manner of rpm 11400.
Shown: rpm 1800
